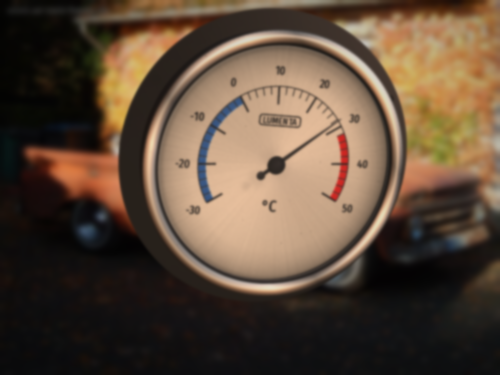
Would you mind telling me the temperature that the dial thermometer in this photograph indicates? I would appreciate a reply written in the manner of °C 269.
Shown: °C 28
